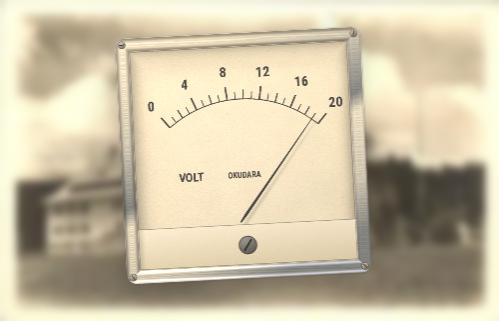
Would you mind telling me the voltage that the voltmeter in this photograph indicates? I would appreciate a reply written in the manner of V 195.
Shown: V 19
